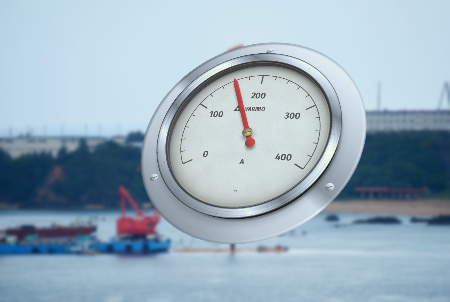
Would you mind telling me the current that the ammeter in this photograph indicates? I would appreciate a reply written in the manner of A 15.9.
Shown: A 160
